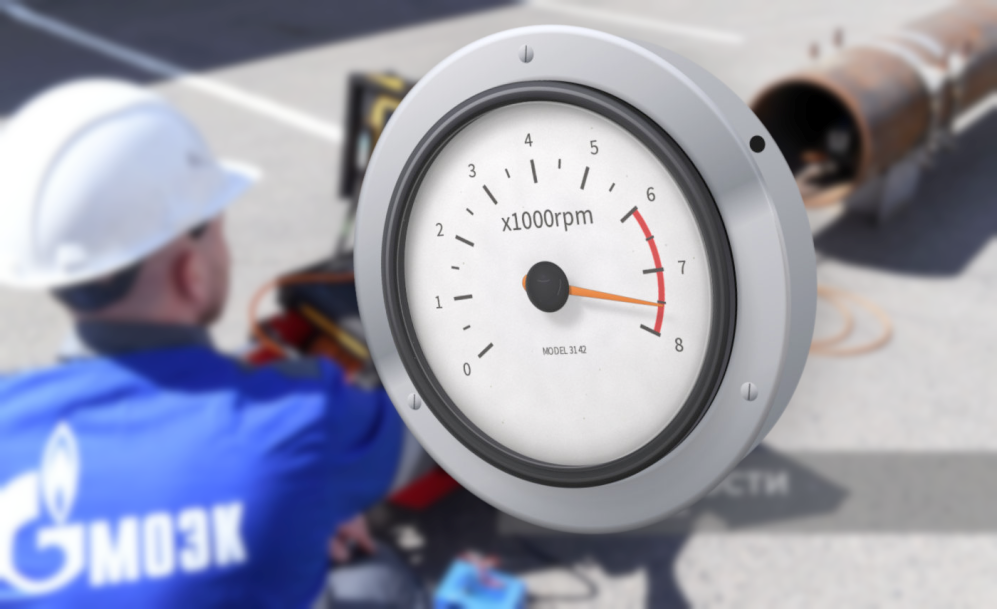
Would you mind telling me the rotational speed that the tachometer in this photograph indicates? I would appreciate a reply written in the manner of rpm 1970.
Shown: rpm 7500
